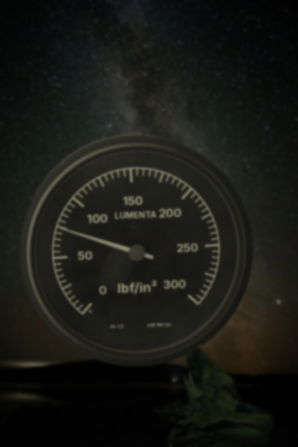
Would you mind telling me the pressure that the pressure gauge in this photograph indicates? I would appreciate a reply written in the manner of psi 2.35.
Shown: psi 75
